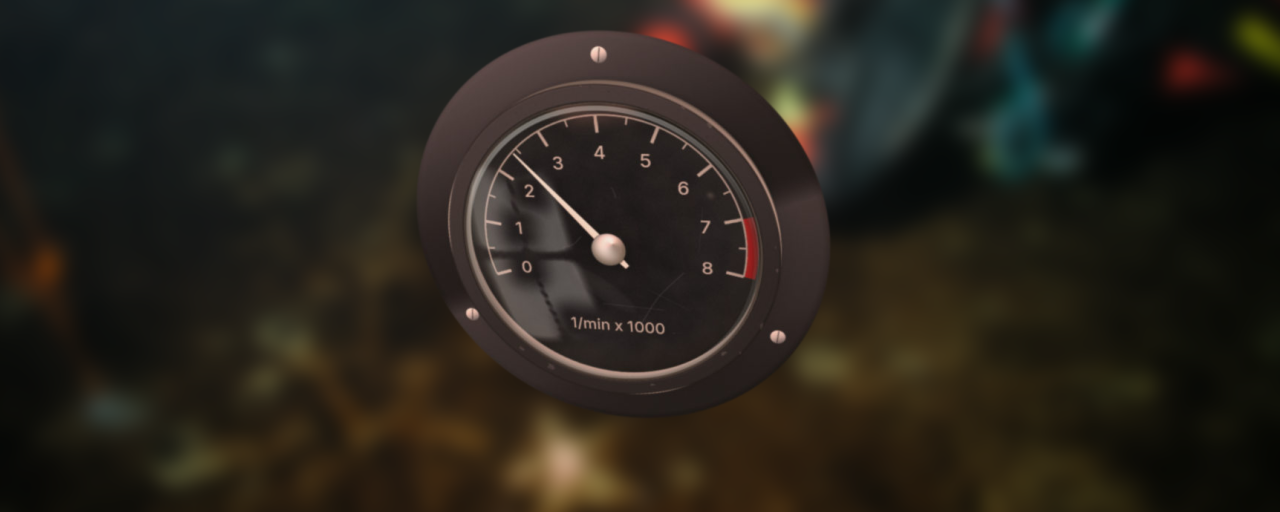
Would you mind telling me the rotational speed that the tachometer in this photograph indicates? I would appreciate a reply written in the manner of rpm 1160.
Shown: rpm 2500
